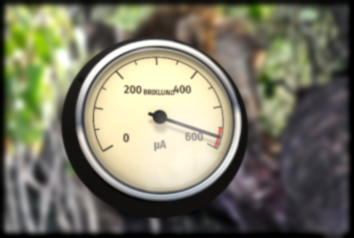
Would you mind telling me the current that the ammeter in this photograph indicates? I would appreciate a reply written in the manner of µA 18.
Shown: µA 575
